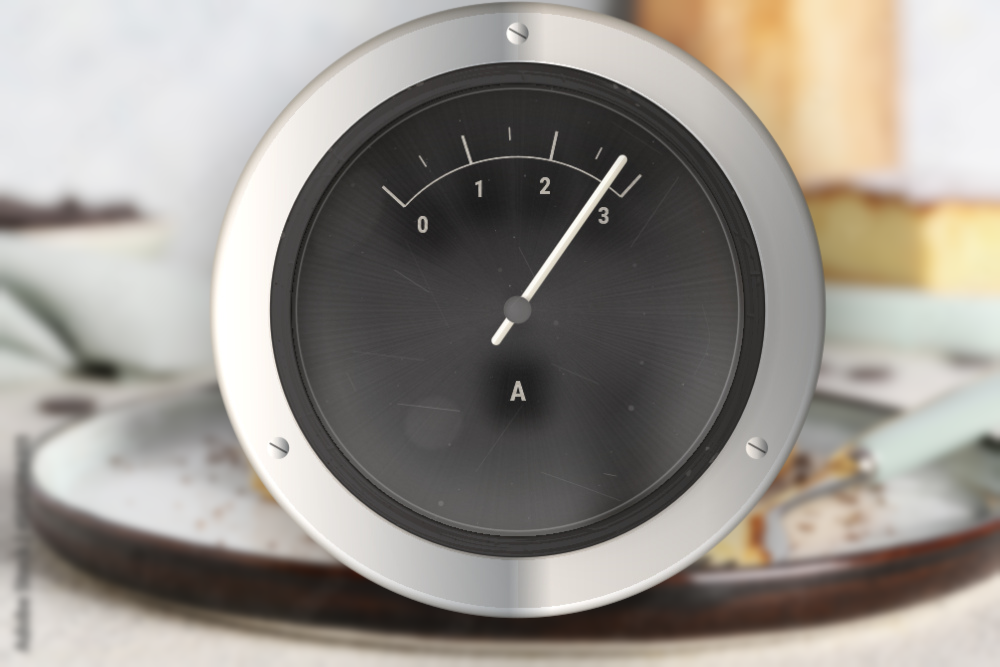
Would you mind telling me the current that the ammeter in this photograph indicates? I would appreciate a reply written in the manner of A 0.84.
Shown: A 2.75
